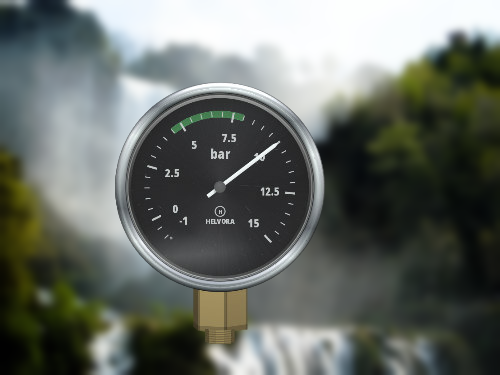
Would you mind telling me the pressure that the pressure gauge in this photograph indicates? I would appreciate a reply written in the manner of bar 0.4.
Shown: bar 10
